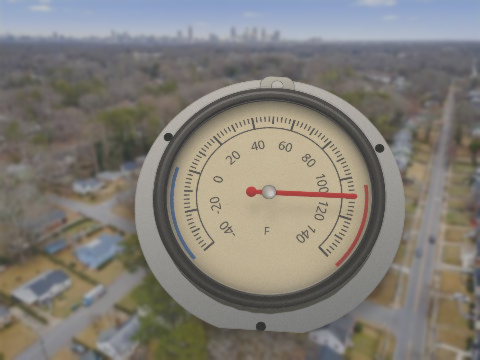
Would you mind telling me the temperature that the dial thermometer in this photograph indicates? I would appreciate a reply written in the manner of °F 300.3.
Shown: °F 110
